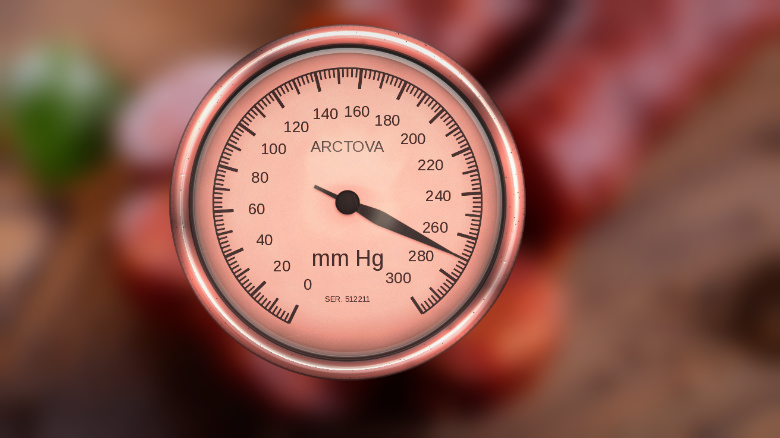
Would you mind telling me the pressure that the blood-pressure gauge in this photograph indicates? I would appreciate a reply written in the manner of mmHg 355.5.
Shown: mmHg 270
